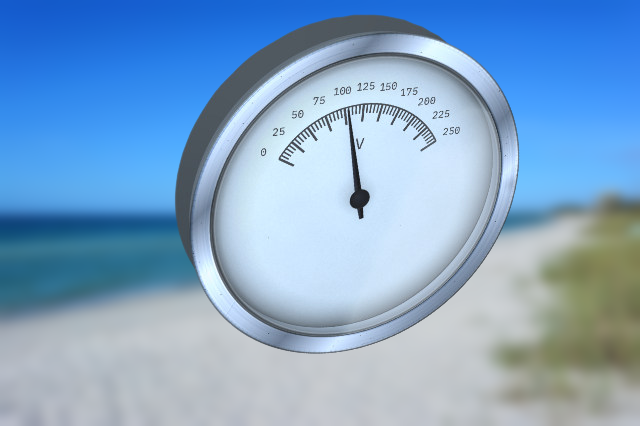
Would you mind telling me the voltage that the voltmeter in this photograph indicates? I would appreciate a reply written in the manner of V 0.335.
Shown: V 100
